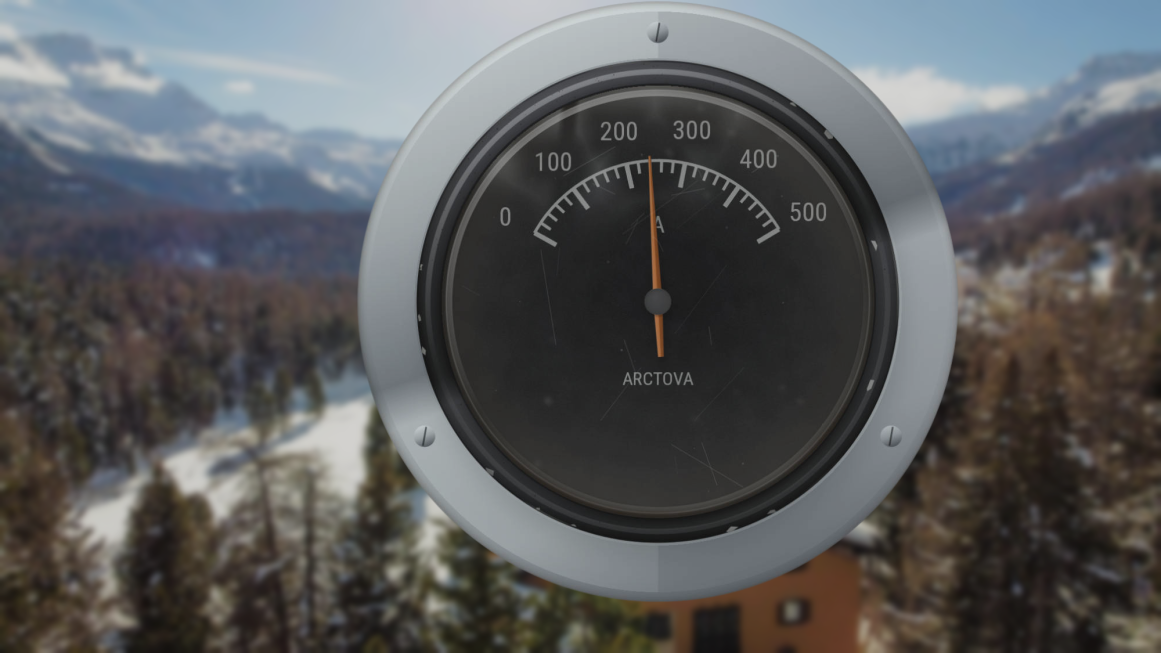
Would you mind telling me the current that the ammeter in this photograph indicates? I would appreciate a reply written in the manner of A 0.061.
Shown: A 240
